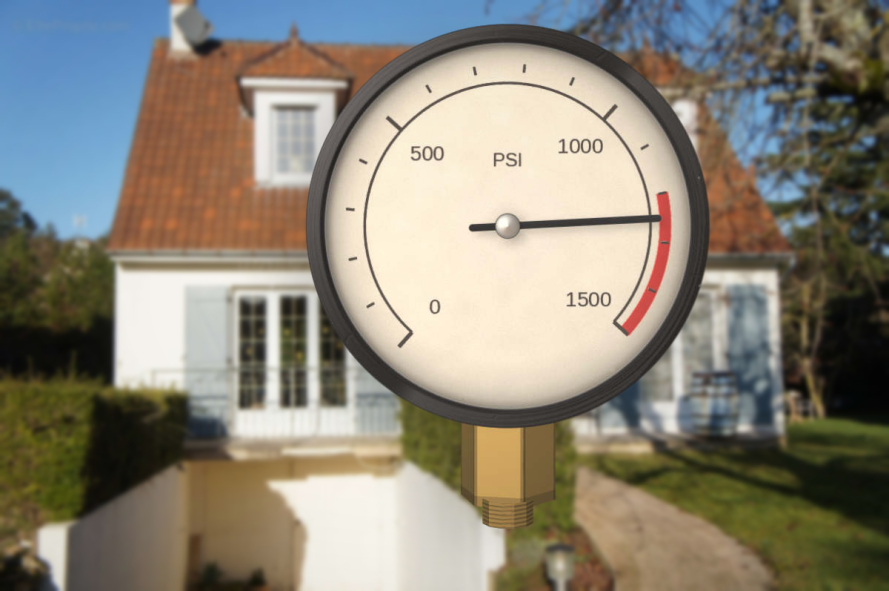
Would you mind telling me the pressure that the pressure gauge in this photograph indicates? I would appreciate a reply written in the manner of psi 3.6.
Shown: psi 1250
